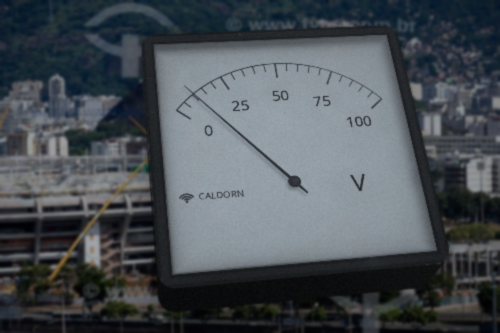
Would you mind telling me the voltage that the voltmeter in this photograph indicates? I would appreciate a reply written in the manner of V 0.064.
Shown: V 10
